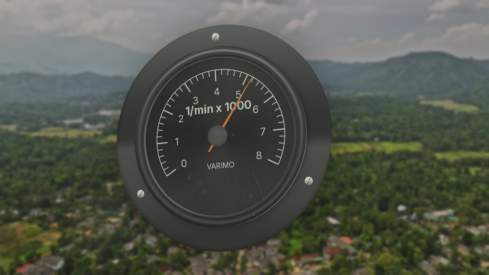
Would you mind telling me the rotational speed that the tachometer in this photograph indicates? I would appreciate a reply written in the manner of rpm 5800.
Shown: rpm 5200
